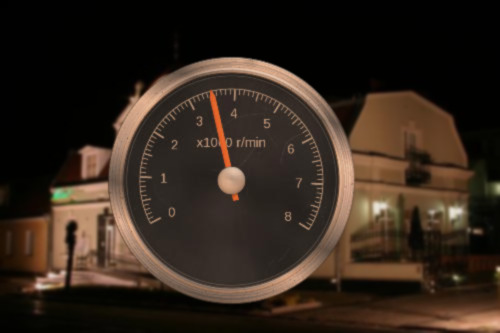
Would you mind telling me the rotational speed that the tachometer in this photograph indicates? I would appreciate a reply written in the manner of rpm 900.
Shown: rpm 3500
